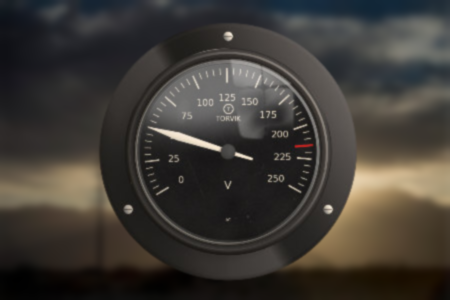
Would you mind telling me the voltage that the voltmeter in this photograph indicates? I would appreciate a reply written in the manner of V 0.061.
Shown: V 50
